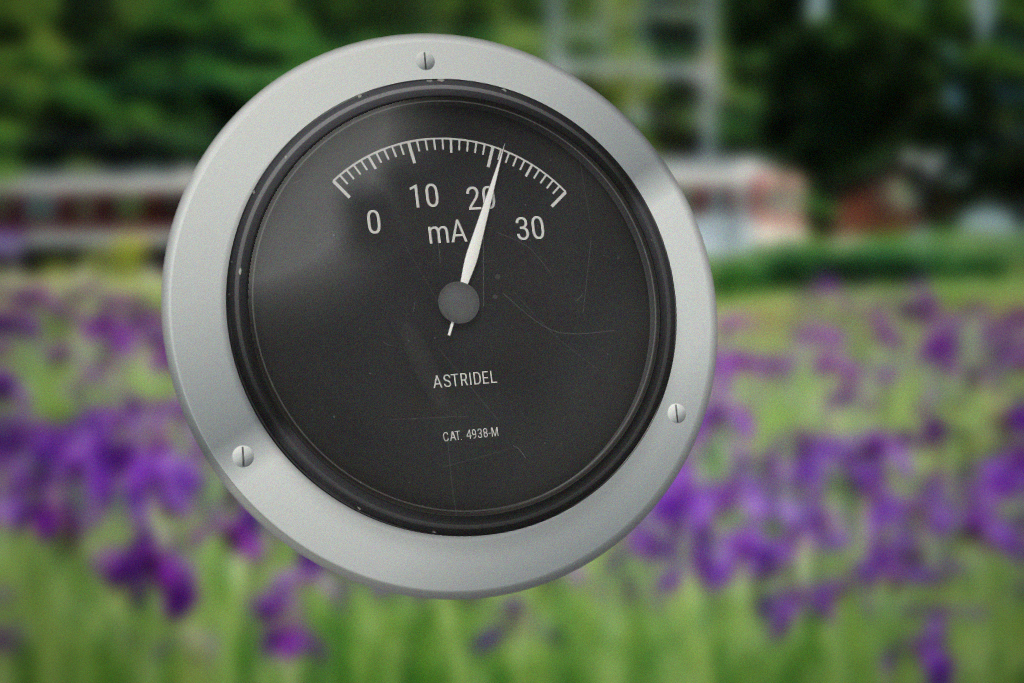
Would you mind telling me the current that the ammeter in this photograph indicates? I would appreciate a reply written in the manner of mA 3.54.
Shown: mA 21
